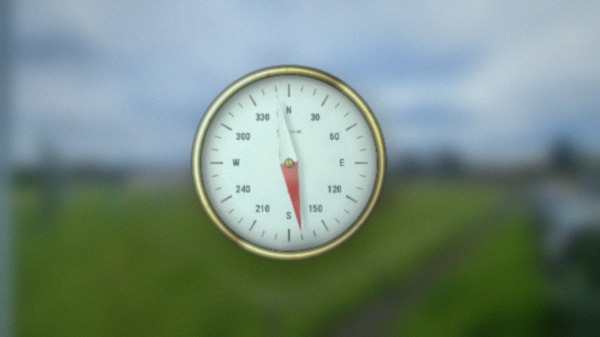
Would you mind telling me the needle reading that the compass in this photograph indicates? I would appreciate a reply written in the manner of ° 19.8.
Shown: ° 170
